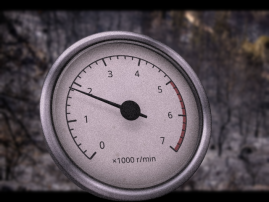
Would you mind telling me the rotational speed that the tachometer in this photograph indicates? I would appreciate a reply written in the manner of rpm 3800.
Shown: rpm 1800
